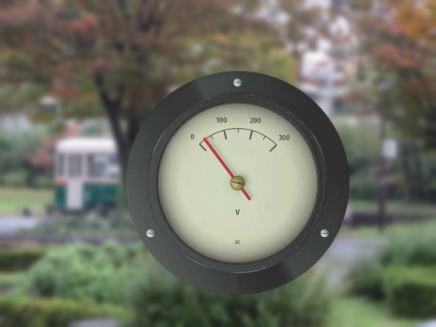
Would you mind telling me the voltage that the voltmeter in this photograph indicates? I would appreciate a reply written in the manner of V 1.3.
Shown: V 25
